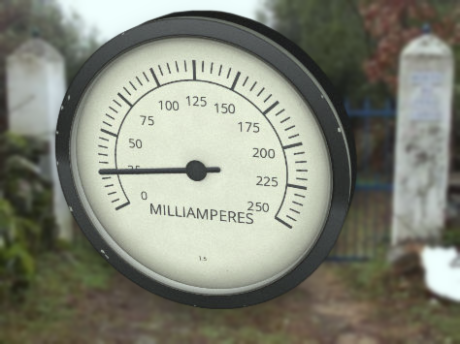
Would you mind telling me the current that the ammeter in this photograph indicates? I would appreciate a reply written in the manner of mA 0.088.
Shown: mA 25
